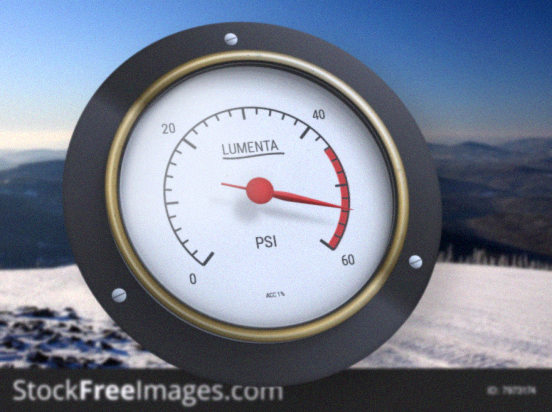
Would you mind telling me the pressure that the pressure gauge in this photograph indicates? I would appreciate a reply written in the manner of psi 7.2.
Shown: psi 54
